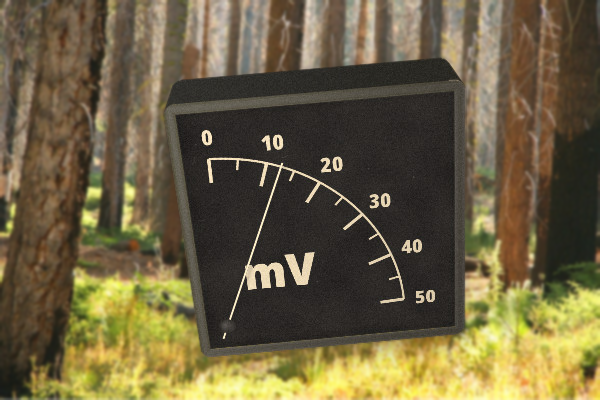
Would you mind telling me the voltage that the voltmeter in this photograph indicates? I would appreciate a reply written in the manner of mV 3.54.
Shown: mV 12.5
